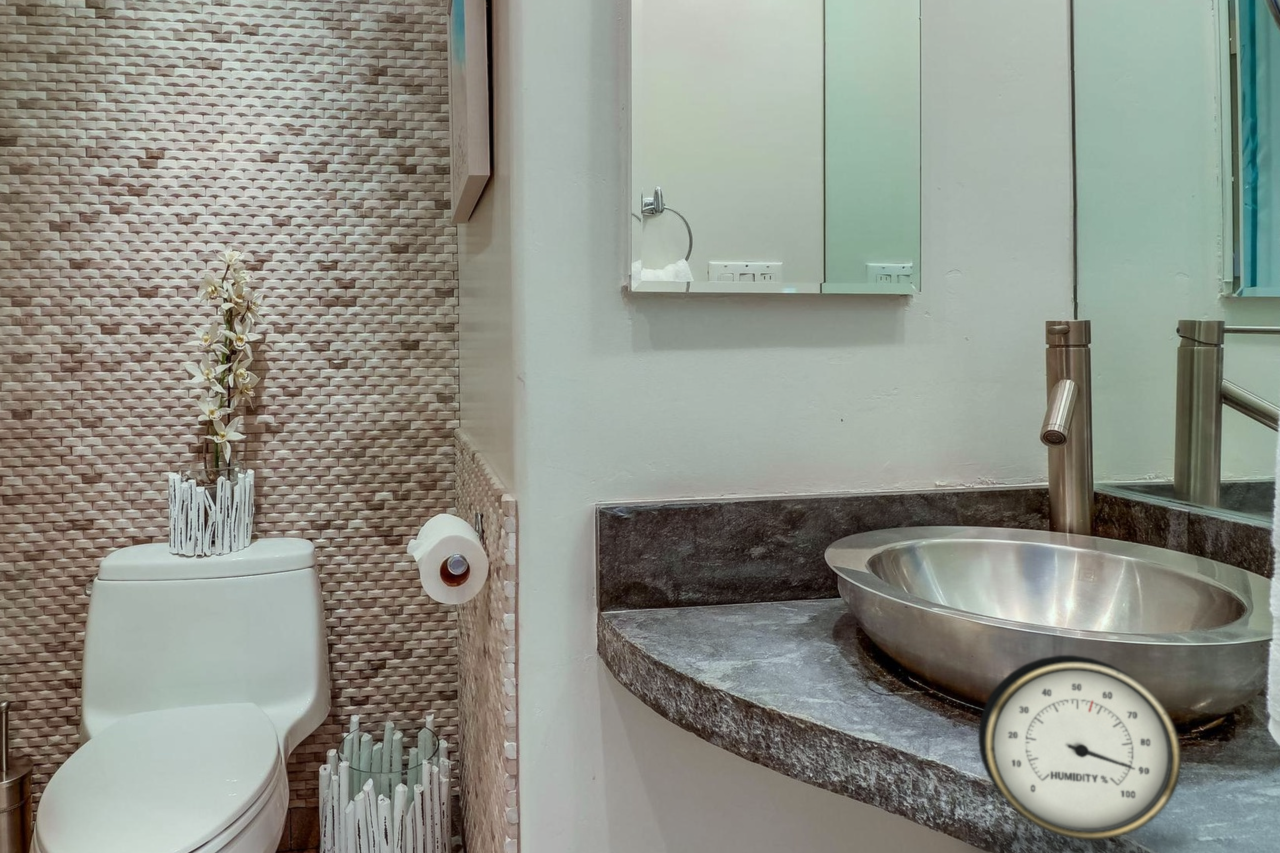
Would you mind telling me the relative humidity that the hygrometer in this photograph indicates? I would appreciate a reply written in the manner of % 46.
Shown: % 90
